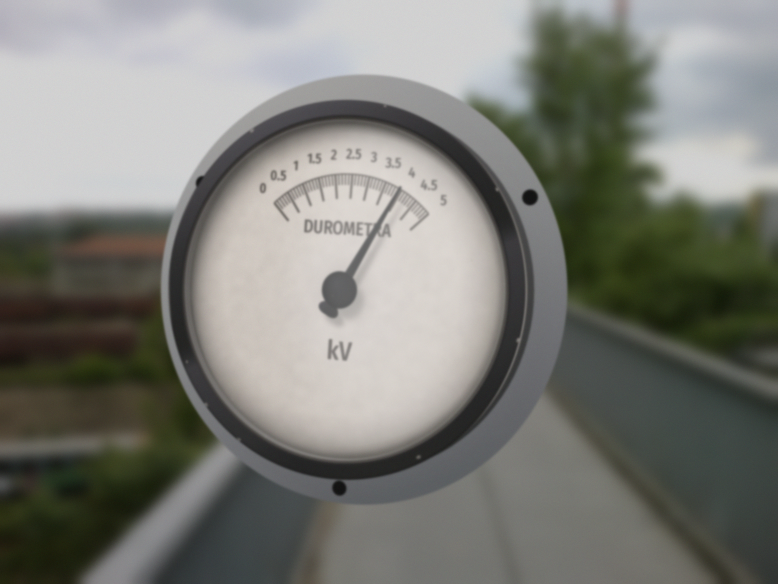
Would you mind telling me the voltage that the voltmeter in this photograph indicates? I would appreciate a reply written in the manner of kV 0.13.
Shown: kV 4
